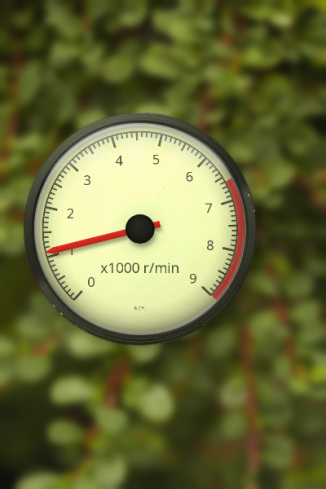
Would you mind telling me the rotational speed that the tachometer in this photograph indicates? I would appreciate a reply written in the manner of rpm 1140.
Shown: rpm 1100
